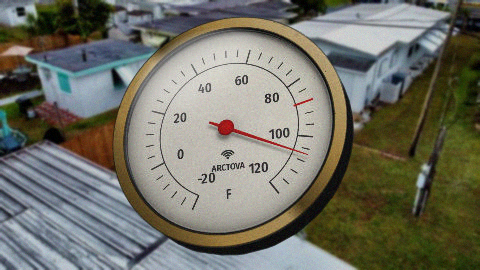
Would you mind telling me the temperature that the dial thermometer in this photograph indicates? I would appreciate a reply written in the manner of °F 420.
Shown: °F 106
